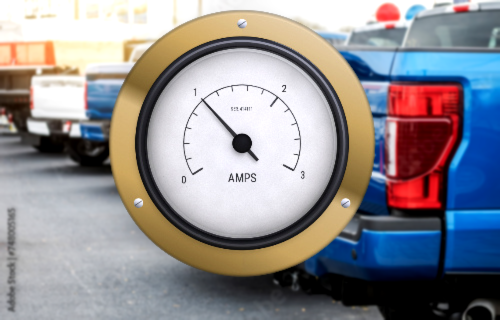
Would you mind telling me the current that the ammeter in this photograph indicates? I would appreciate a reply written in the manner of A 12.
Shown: A 1
